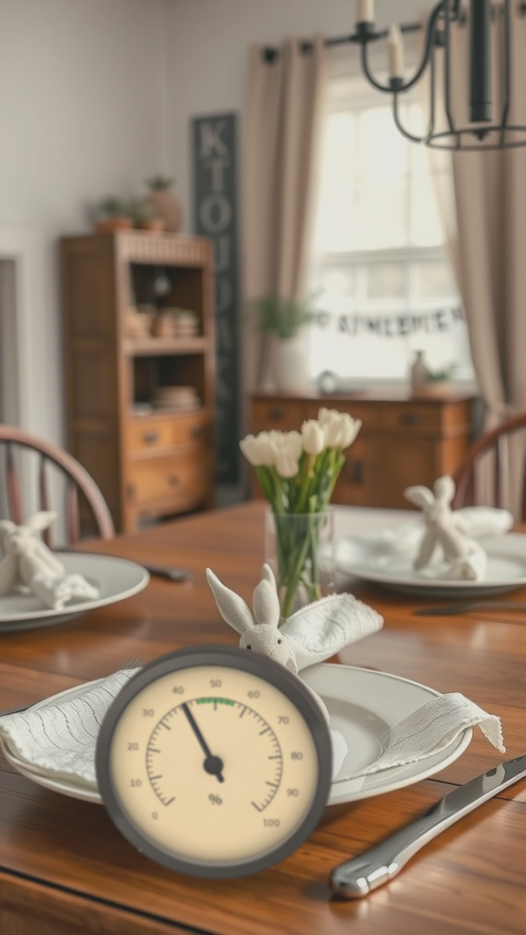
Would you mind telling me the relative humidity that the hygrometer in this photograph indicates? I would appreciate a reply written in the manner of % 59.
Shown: % 40
